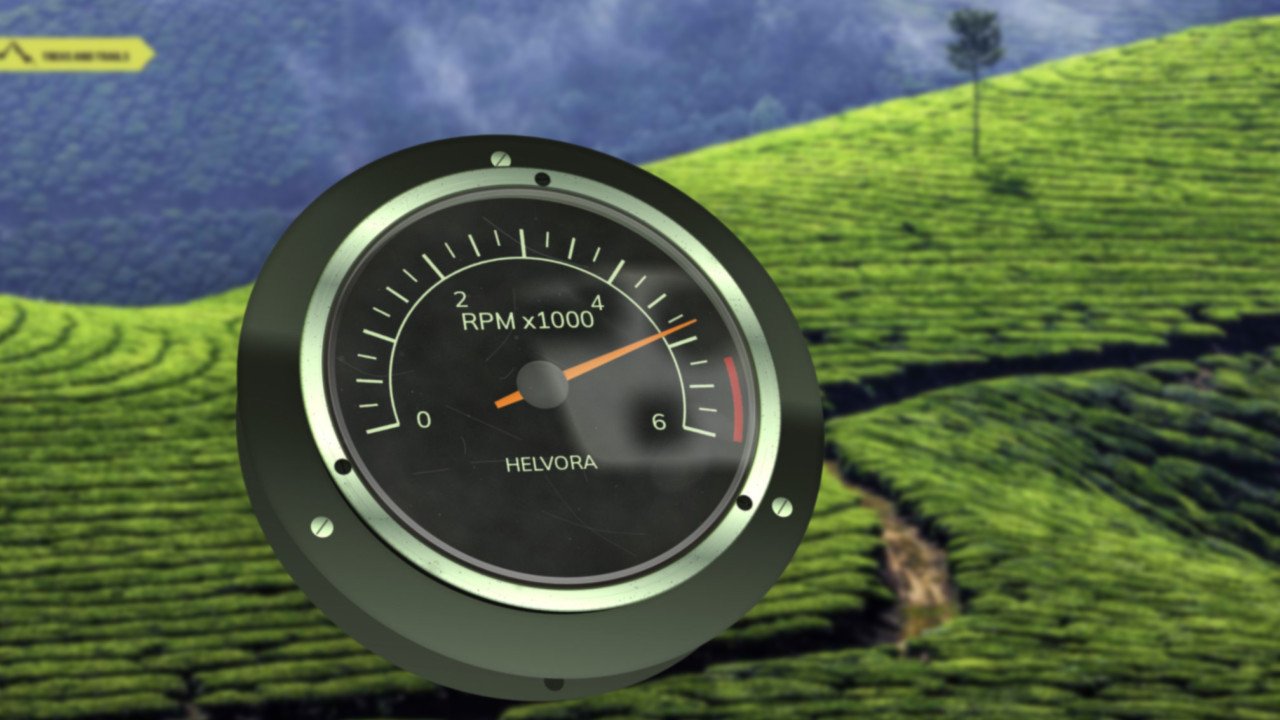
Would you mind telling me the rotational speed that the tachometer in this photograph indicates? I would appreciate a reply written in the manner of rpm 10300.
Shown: rpm 4875
